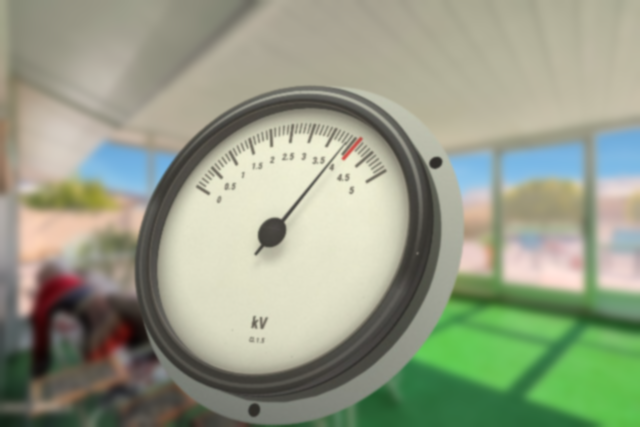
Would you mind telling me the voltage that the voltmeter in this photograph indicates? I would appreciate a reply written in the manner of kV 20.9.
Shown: kV 4
